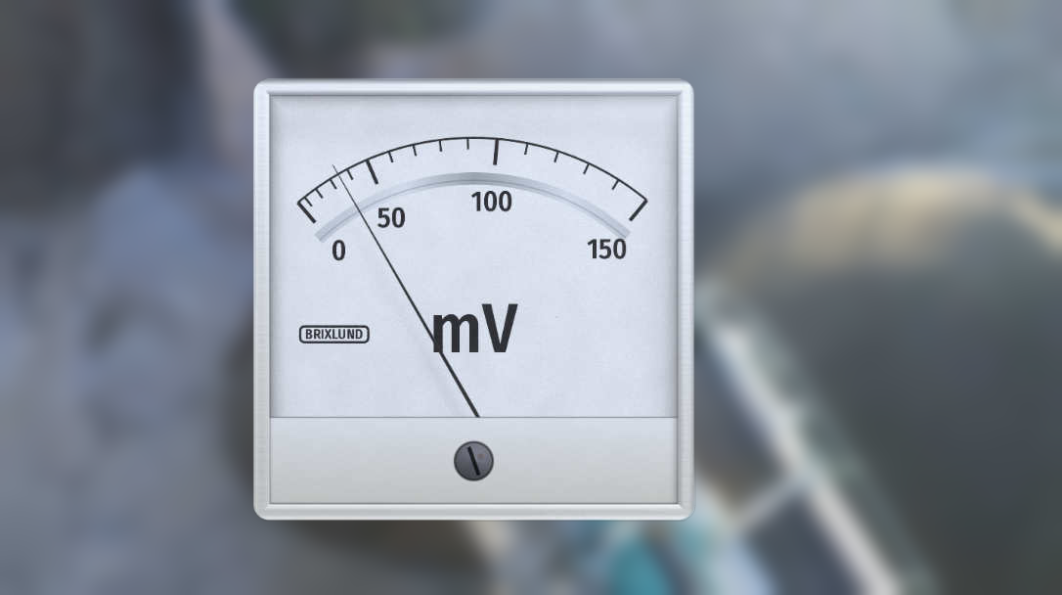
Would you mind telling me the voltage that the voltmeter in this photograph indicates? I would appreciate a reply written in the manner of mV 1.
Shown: mV 35
